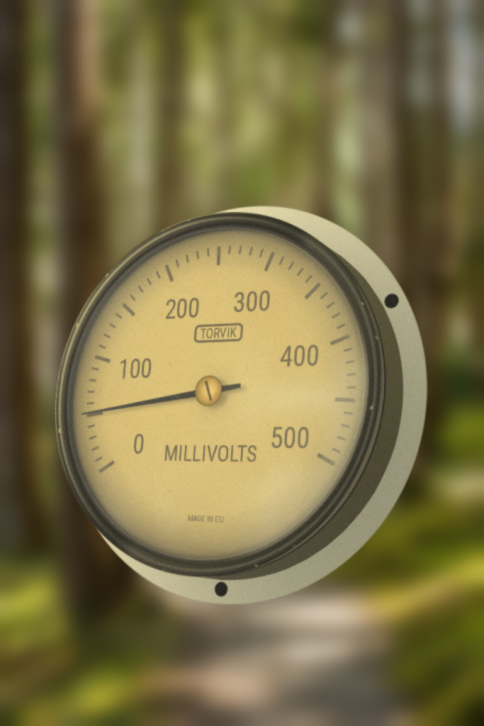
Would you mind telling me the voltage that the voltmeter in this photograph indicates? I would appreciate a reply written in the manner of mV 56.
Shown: mV 50
